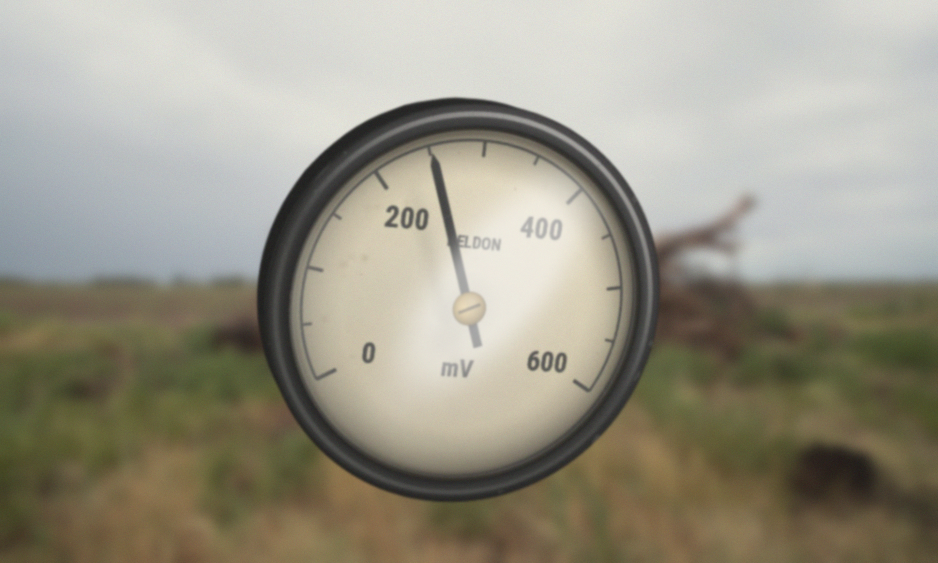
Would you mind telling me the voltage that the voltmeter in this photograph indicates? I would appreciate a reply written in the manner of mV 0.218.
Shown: mV 250
